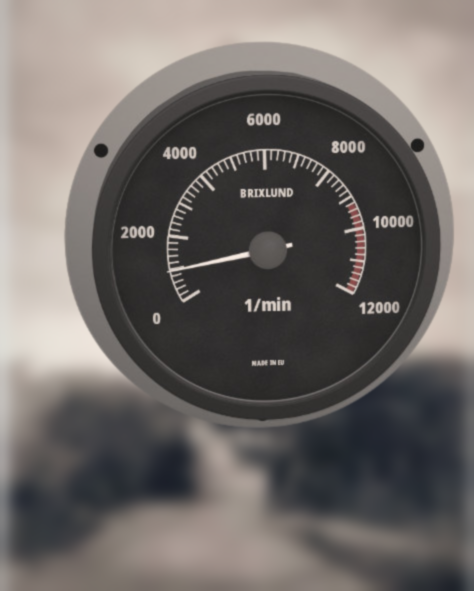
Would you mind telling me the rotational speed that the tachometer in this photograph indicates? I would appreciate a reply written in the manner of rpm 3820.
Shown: rpm 1000
